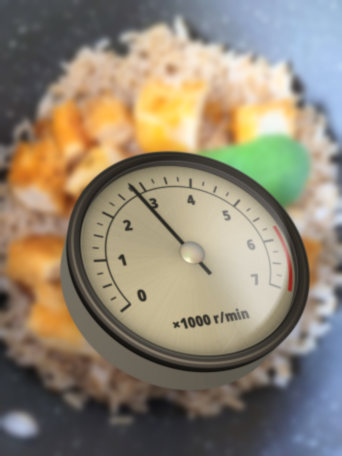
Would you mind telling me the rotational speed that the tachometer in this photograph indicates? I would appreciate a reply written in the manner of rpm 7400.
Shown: rpm 2750
